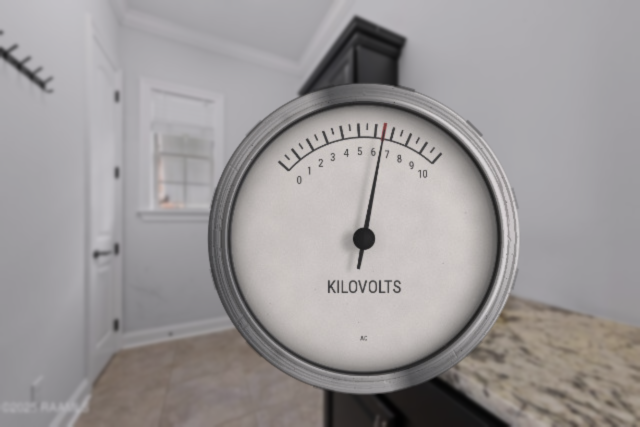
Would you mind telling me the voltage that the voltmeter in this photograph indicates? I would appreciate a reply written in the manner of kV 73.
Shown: kV 6.5
